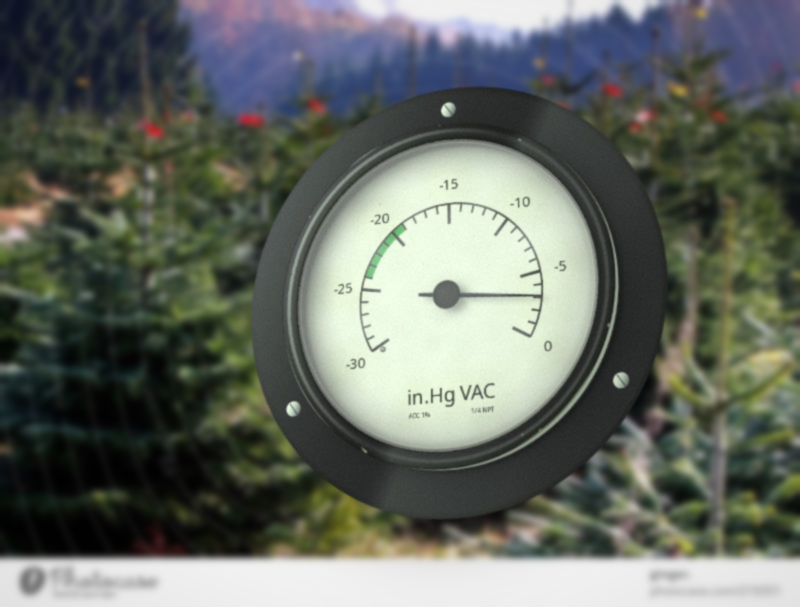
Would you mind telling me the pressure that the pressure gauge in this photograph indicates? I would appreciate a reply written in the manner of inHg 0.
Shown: inHg -3
